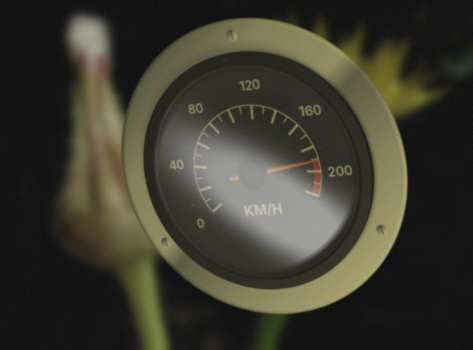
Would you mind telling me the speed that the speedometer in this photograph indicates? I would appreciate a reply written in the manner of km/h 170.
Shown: km/h 190
